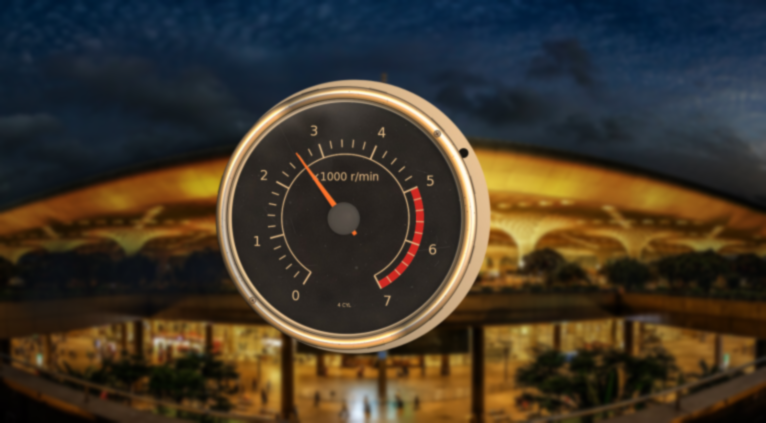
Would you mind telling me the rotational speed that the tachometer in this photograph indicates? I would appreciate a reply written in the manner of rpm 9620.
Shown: rpm 2600
